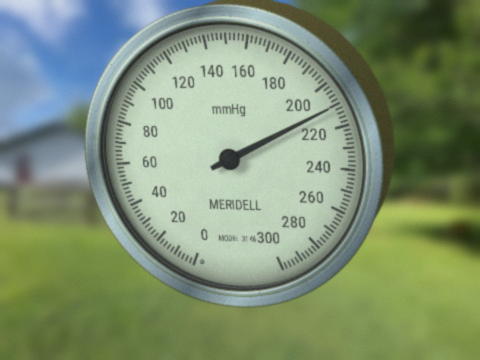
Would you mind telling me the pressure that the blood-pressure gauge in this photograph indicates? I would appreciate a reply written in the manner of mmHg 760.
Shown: mmHg 210
